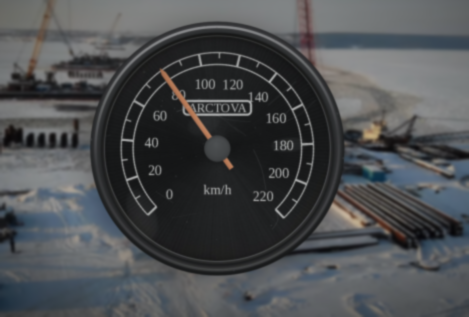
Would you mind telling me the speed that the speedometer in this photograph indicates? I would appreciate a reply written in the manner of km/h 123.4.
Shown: km/h 80
